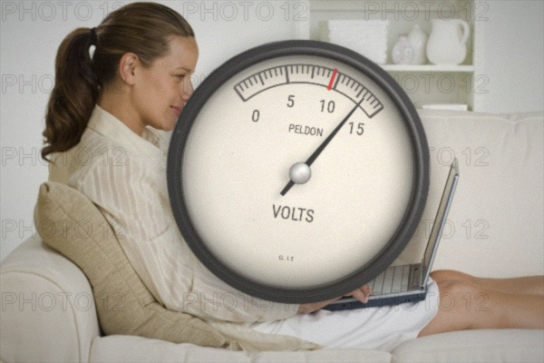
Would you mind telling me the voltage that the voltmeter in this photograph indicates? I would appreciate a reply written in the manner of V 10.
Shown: V 13
